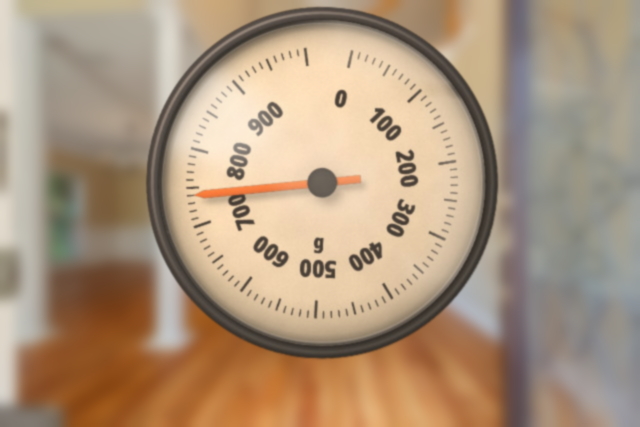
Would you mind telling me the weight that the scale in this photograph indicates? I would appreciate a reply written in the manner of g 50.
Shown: g 740
